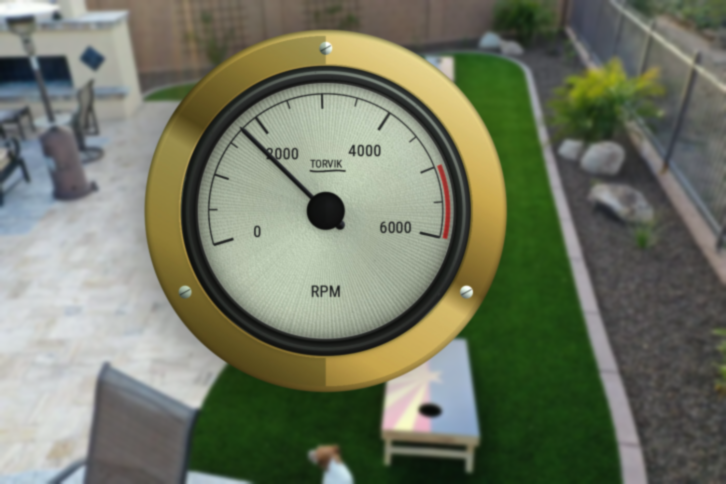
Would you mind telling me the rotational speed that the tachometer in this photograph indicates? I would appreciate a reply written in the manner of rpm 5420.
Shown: rpm 1750
